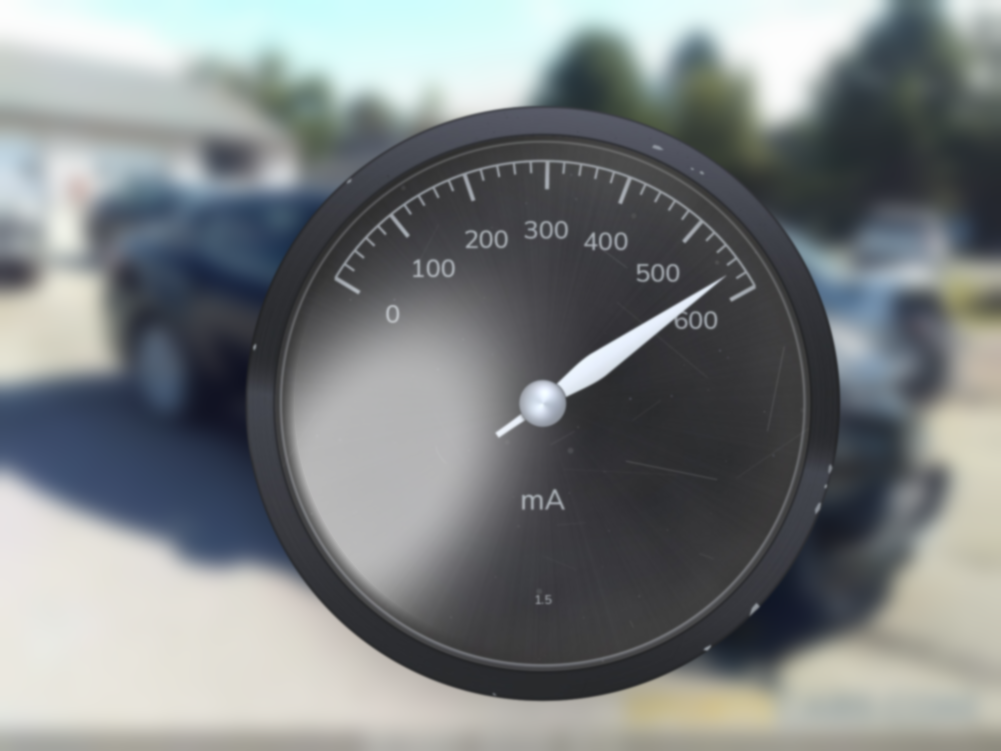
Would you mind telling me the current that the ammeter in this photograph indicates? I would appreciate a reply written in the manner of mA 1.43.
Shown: mA 570
